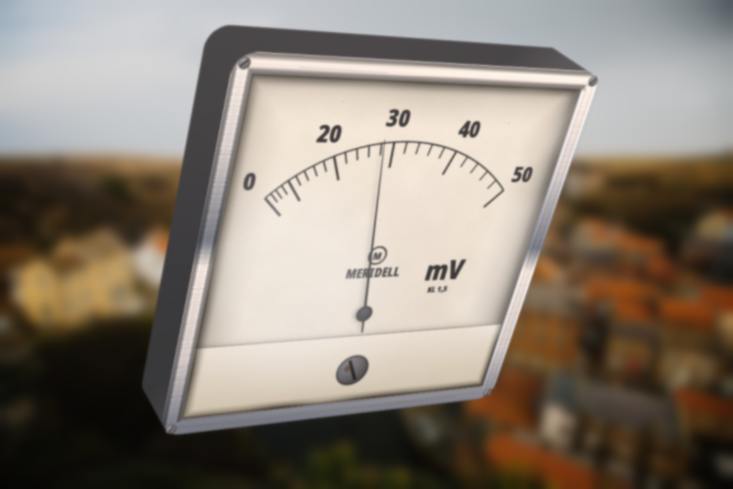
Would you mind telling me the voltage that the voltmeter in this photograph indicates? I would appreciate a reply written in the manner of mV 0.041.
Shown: mV 28
